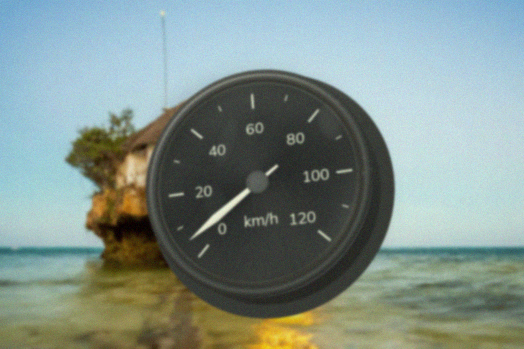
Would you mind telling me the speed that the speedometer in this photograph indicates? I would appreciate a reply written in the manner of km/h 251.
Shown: km/h 5
